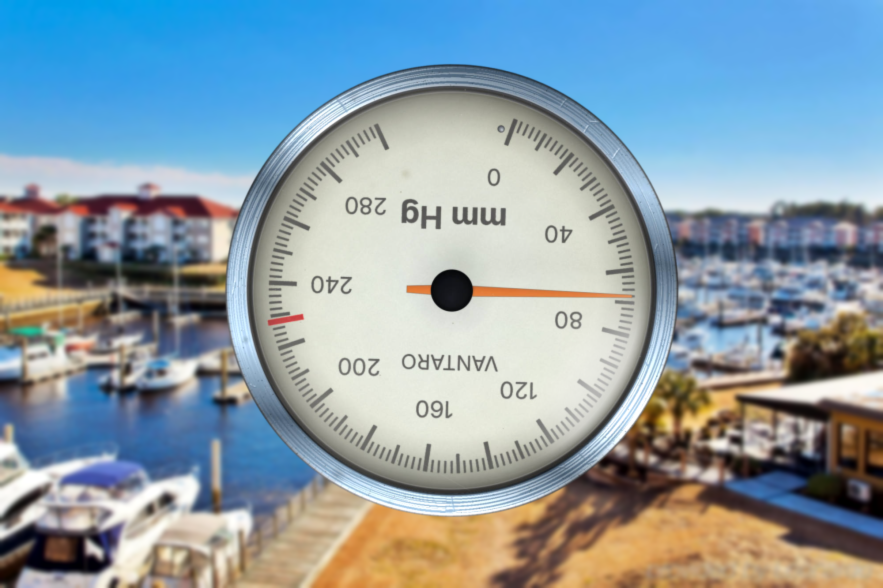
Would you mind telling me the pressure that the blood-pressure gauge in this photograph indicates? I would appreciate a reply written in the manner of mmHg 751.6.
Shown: mmHg 68
